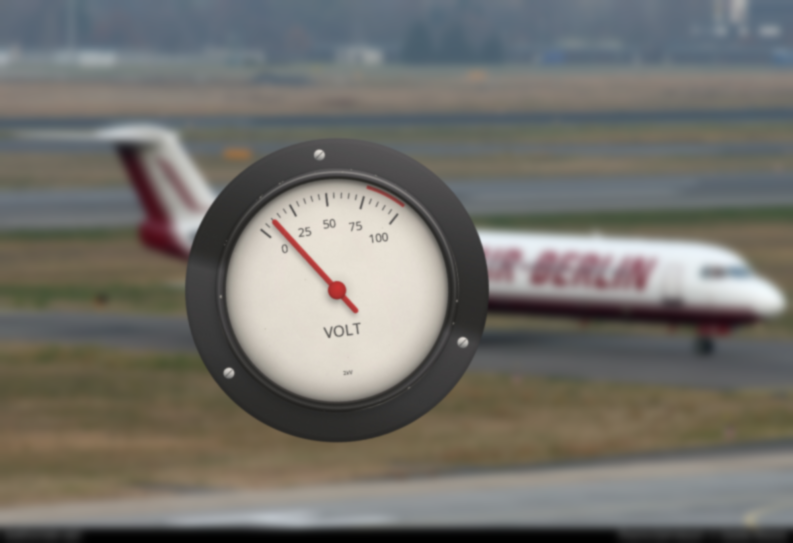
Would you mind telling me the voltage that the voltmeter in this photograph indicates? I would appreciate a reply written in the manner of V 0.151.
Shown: V 10
